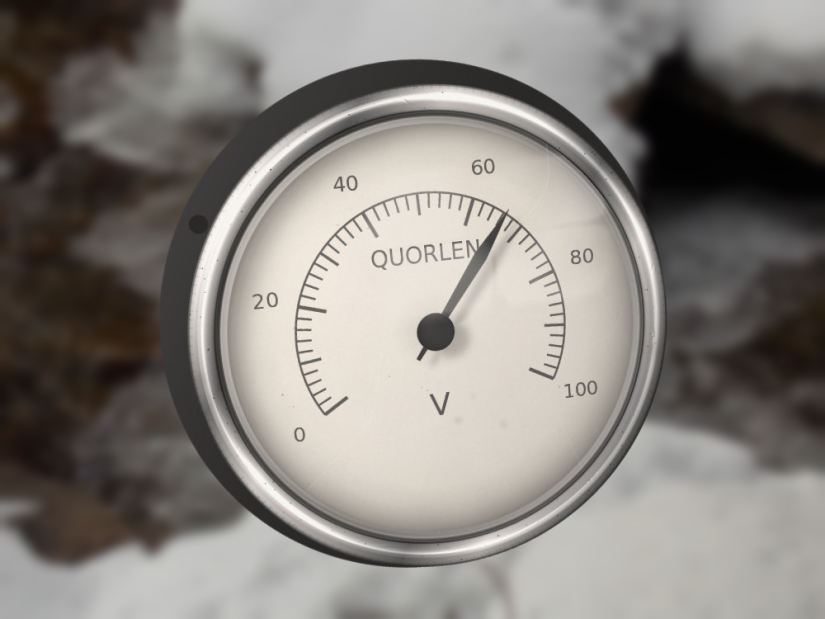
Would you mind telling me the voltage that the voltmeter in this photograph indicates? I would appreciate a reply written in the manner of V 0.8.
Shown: V 66
